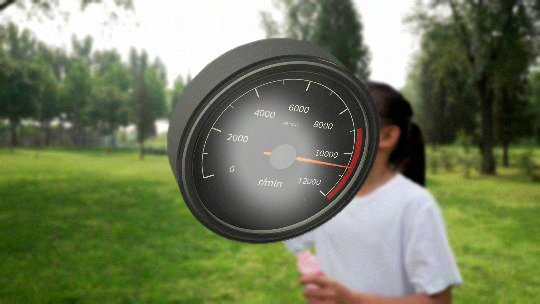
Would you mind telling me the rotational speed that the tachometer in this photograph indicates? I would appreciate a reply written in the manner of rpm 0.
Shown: rpm 10500
